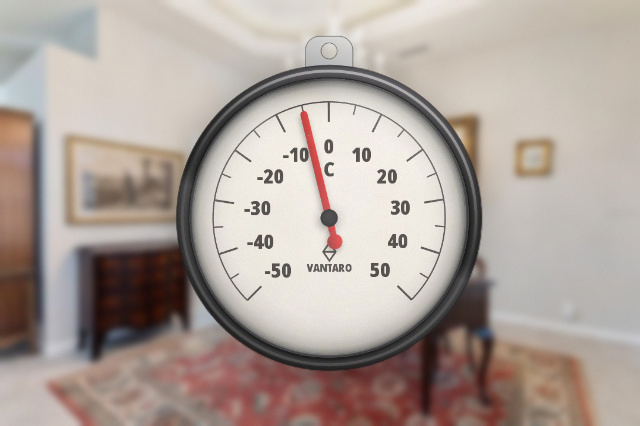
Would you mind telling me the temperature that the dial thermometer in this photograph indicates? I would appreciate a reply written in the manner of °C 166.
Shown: °C -5
